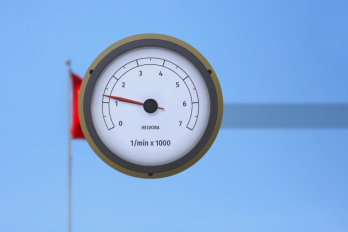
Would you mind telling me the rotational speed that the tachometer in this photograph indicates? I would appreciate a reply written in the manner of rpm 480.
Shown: rpm 1250
